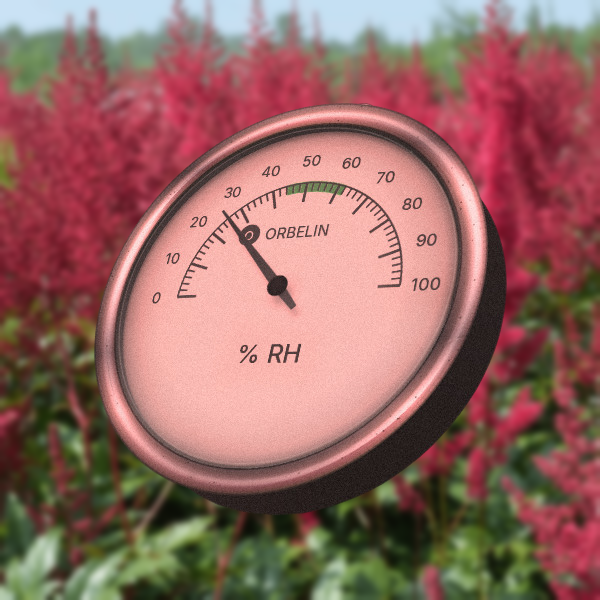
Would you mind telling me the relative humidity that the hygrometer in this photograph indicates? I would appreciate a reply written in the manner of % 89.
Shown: % 26
